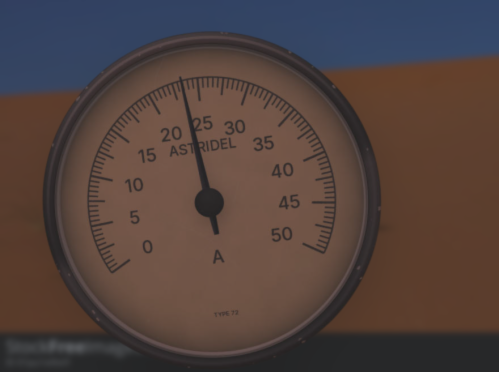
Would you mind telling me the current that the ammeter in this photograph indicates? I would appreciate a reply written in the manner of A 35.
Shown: A 23.5
